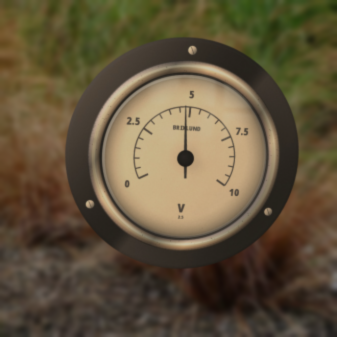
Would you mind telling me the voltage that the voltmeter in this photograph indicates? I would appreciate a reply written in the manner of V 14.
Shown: V 4.75
